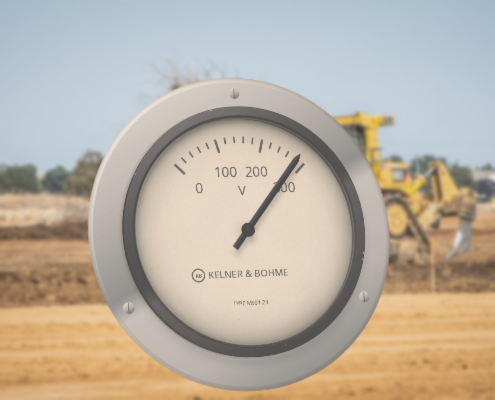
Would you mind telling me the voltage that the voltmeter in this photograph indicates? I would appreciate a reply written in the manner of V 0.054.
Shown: V 280
